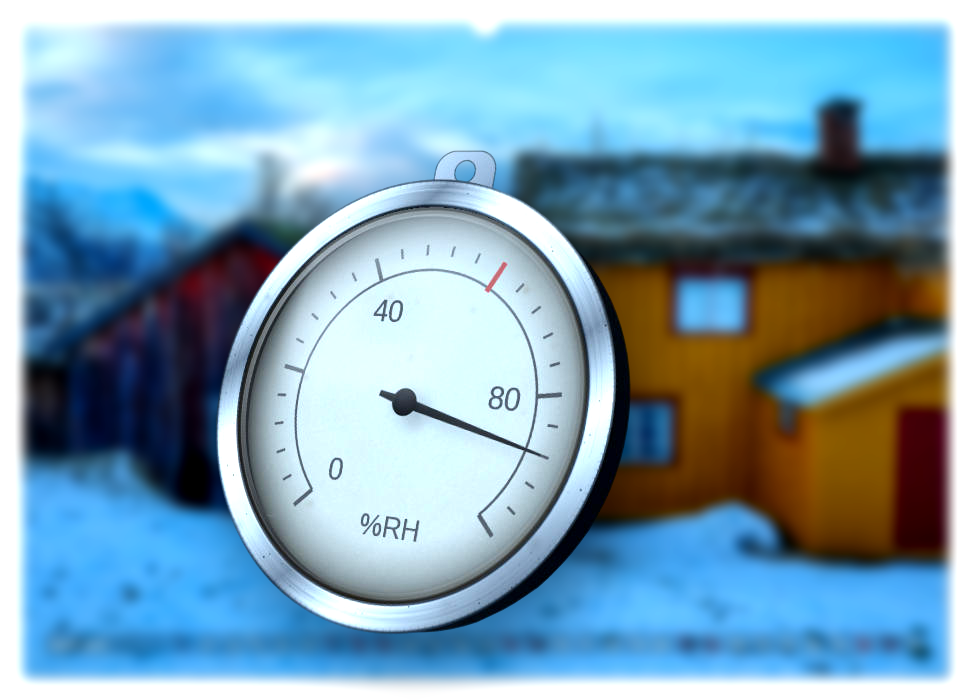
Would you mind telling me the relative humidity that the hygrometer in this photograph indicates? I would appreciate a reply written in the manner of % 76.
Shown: % 88
